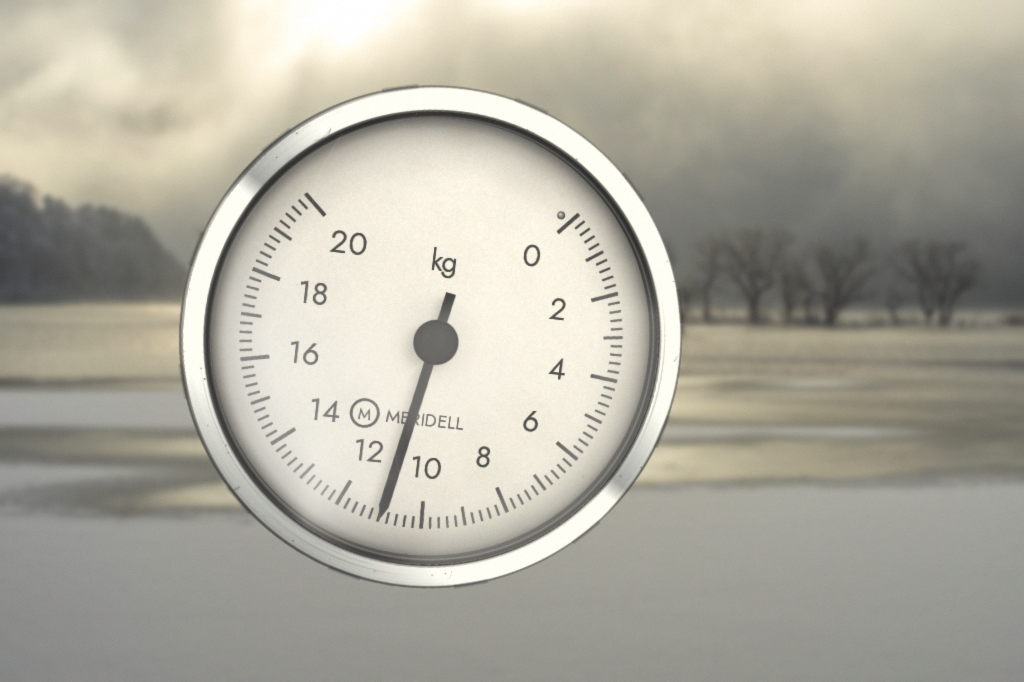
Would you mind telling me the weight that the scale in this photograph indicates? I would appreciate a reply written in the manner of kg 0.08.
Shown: kg 11
